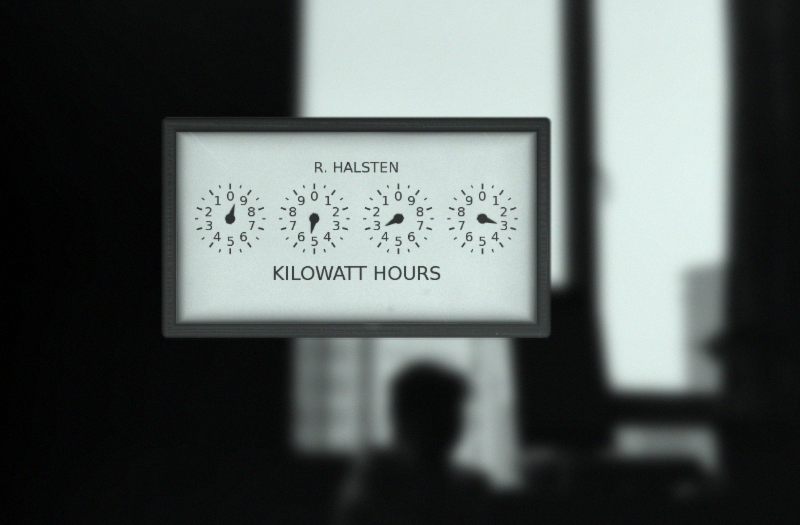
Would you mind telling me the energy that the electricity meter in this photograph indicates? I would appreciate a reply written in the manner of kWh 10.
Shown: kWh 9533
